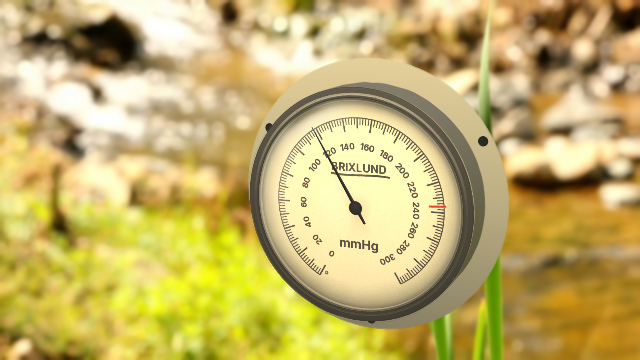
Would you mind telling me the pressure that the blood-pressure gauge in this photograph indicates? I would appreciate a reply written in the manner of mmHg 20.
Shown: mmHg 120
